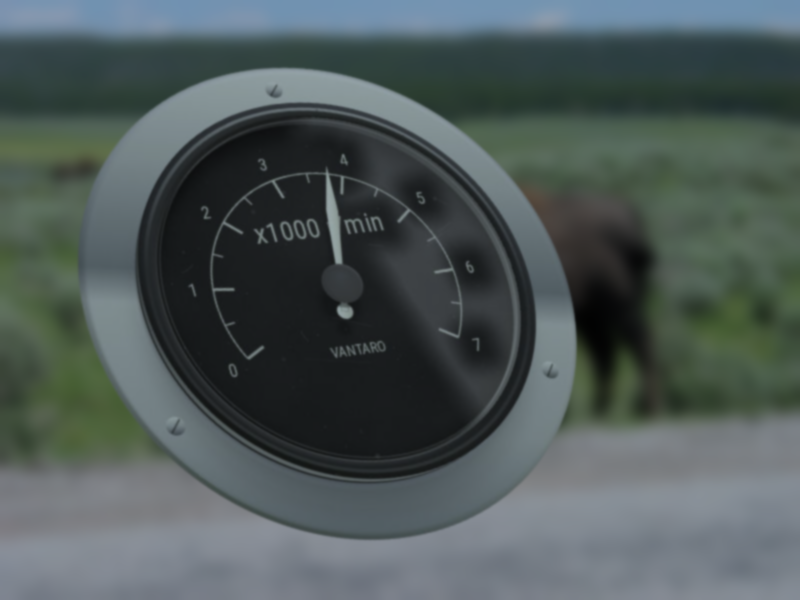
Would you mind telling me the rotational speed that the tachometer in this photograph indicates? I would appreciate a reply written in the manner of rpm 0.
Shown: rpm 3750
